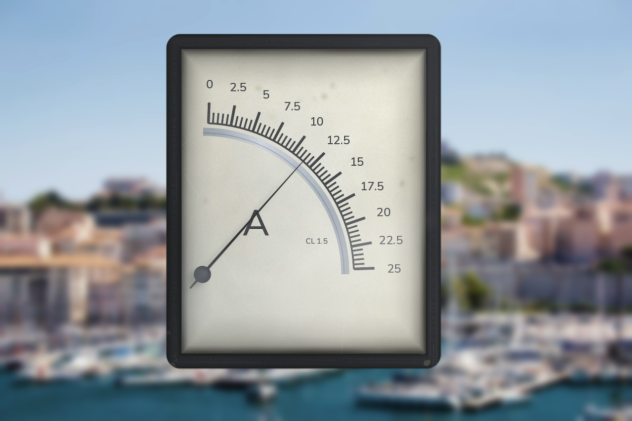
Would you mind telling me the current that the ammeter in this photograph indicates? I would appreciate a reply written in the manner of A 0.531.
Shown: A 11.5
